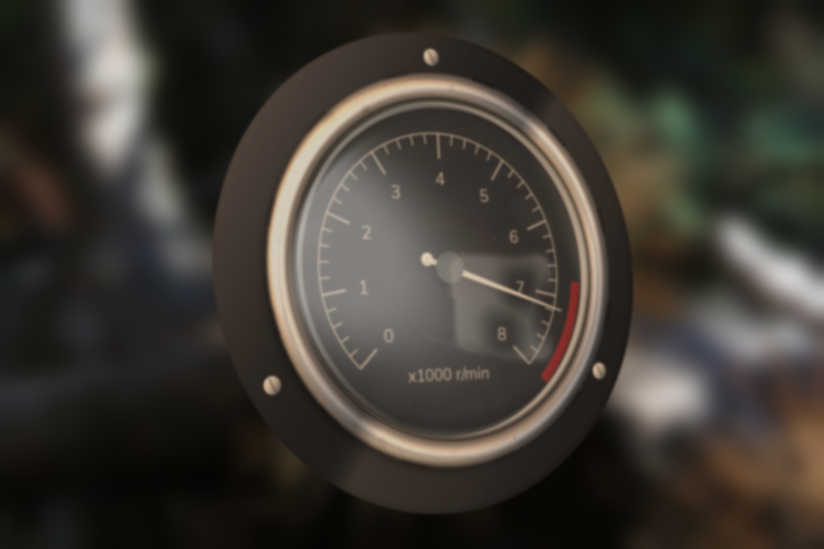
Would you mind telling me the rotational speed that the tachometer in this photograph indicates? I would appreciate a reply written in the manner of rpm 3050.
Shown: rpm 7200
